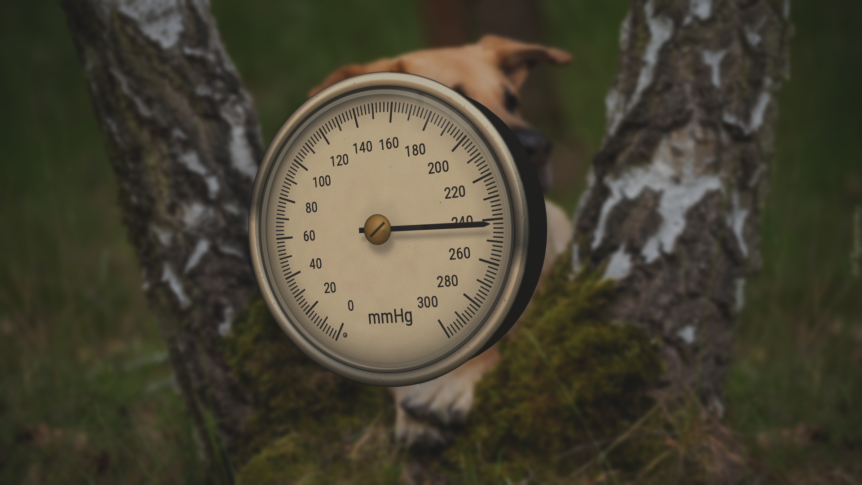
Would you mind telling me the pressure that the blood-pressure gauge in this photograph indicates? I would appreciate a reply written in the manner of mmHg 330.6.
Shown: mmHg 242
